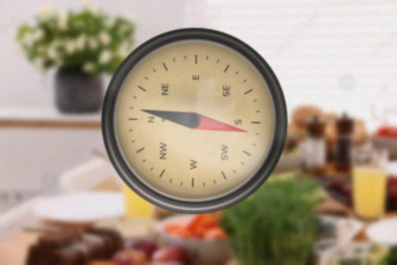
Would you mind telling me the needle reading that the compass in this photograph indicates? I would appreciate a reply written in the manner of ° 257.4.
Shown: ° 190
